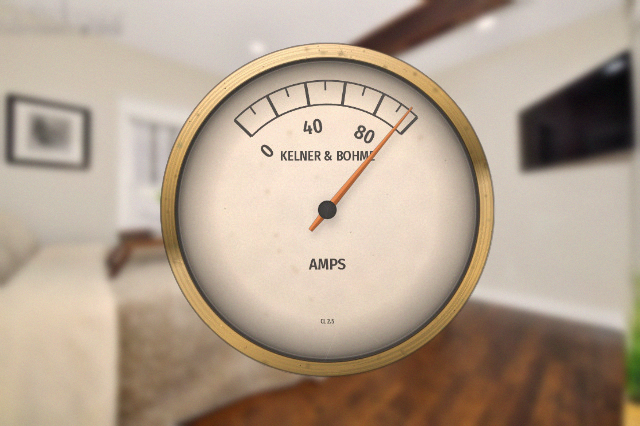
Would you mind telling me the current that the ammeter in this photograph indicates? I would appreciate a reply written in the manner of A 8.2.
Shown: A 95
